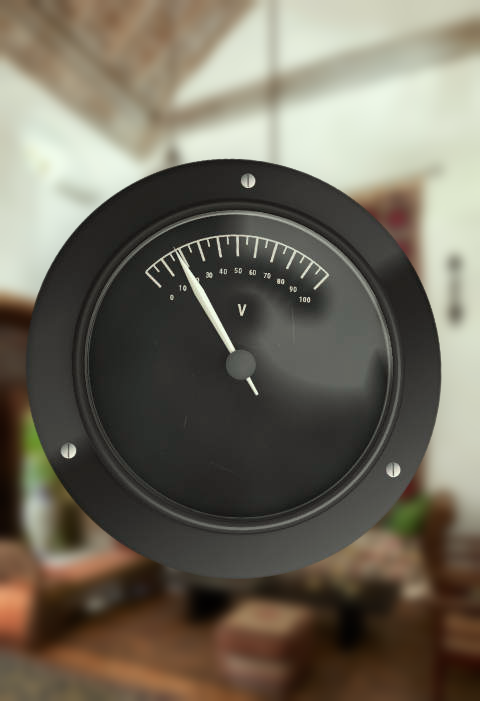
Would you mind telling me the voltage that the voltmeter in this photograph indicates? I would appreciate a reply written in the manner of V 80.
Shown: V 17.5
